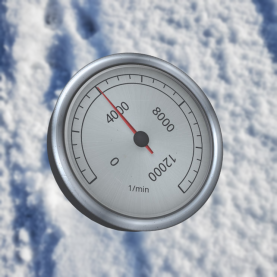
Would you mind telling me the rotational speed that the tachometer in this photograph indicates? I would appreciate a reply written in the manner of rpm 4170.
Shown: rpm 4000
